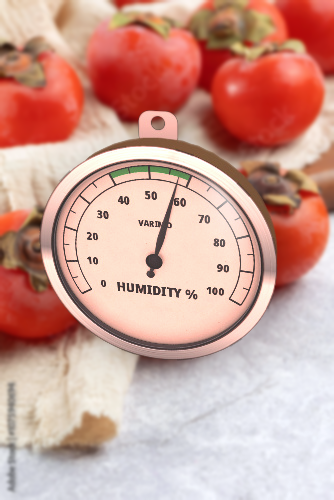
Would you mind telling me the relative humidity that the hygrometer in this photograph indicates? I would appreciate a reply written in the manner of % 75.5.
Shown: % 57.5
